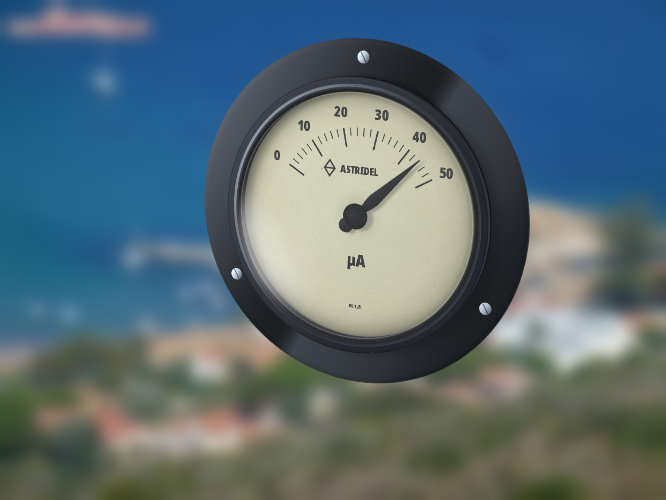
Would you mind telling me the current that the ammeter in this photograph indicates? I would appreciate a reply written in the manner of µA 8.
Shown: µA 44
